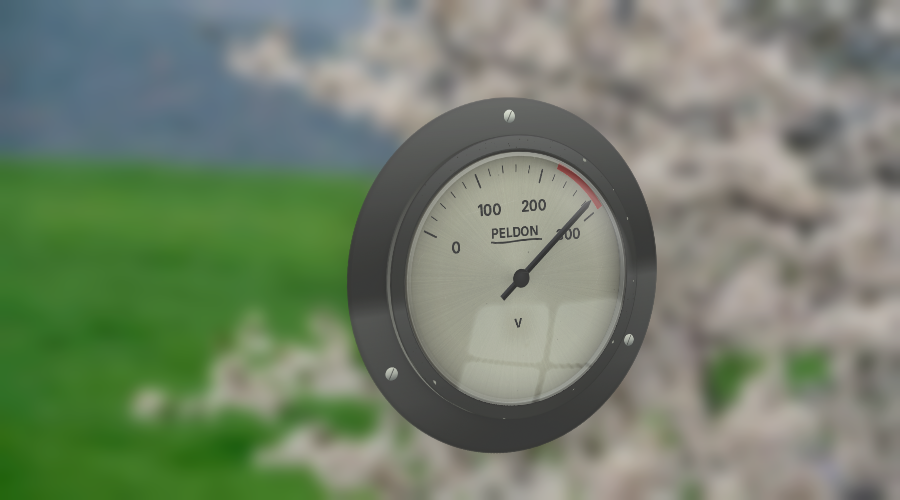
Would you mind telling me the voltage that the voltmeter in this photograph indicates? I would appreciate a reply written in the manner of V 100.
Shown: V 280
